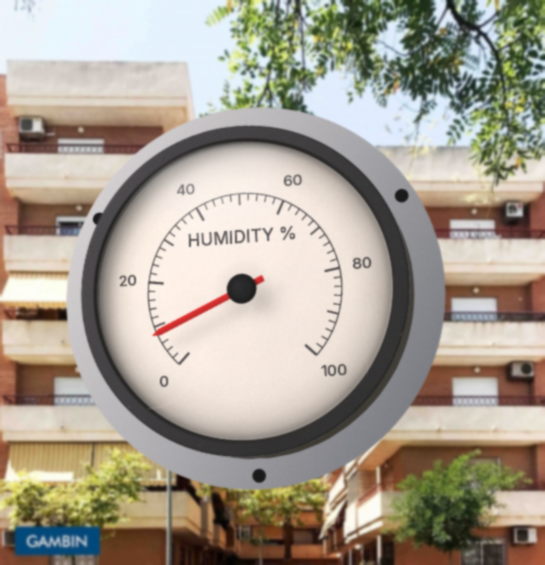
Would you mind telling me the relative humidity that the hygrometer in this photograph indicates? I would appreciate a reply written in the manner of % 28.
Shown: % 8
